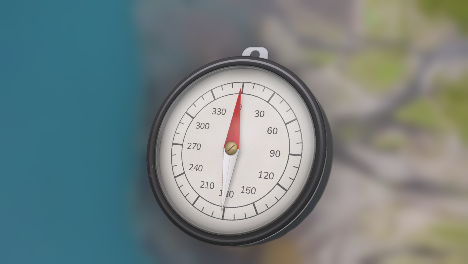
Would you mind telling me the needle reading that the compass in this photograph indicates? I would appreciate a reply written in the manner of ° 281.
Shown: ° 0
